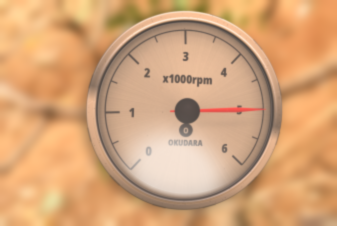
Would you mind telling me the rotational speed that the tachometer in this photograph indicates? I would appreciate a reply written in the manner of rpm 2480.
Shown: rpm 5000
